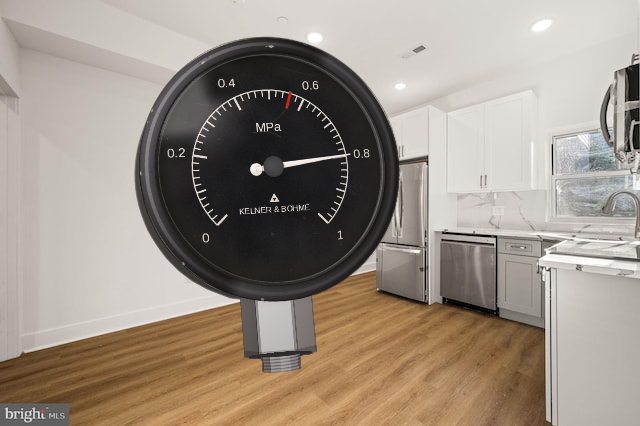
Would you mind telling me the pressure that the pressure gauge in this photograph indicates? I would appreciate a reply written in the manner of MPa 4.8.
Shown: MPa 0.8
